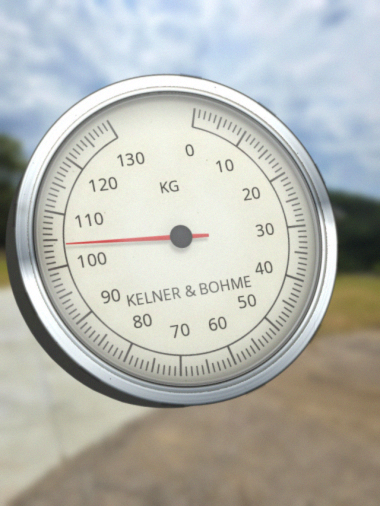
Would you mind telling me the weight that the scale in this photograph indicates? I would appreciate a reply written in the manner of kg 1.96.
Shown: kg 104
